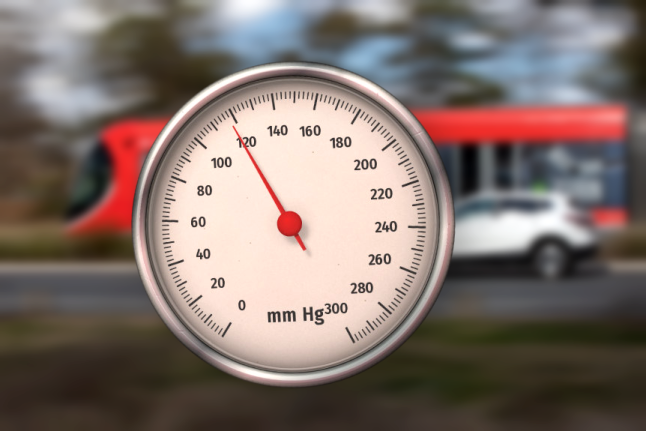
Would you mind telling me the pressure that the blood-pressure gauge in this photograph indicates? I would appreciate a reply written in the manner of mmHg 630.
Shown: mmHg 118
